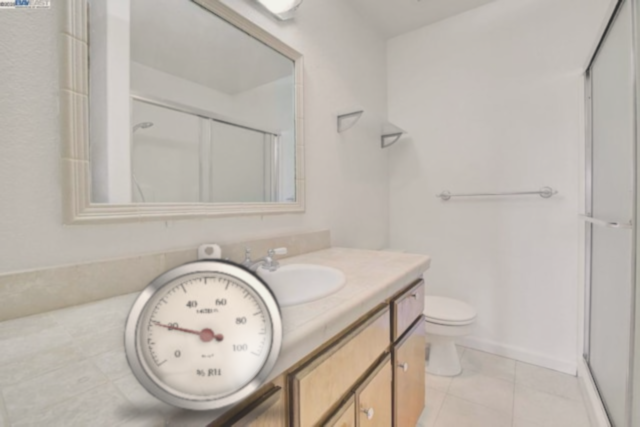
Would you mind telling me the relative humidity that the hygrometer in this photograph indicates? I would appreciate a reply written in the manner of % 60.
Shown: % 20
